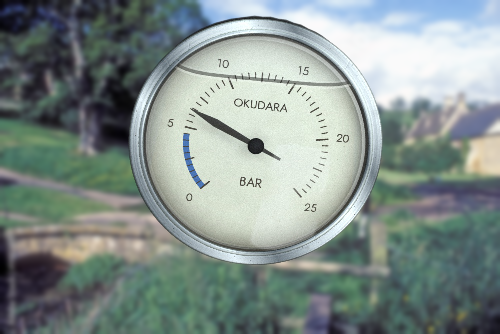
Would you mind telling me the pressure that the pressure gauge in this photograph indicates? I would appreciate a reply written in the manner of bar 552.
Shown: bar 6.5
